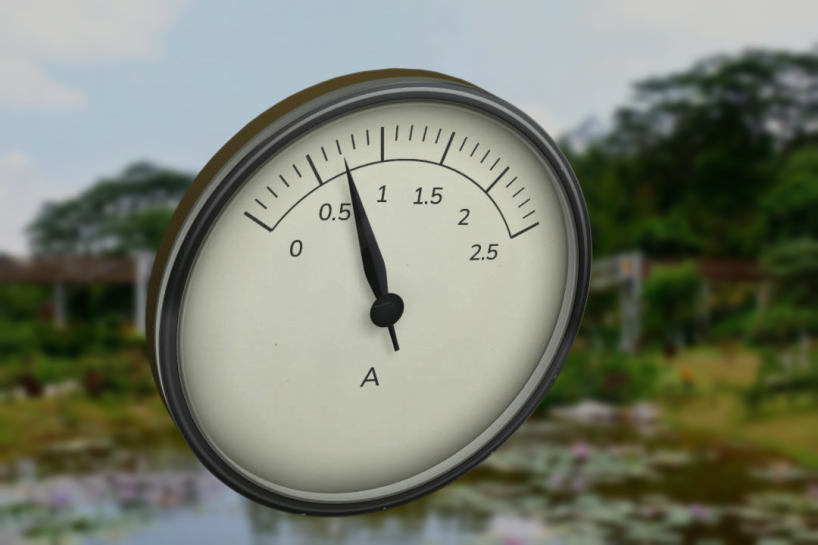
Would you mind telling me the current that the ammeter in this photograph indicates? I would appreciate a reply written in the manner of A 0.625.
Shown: A 0.7
